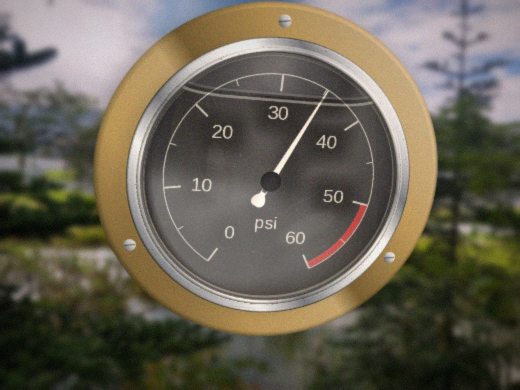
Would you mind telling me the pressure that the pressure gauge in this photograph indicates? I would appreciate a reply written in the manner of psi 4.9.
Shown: psi 35
